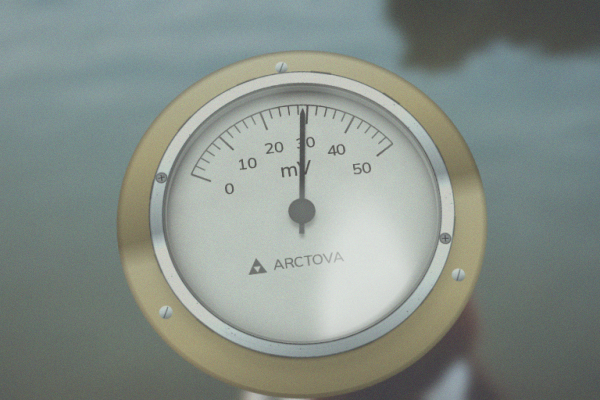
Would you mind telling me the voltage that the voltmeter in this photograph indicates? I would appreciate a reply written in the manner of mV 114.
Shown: mV 29
